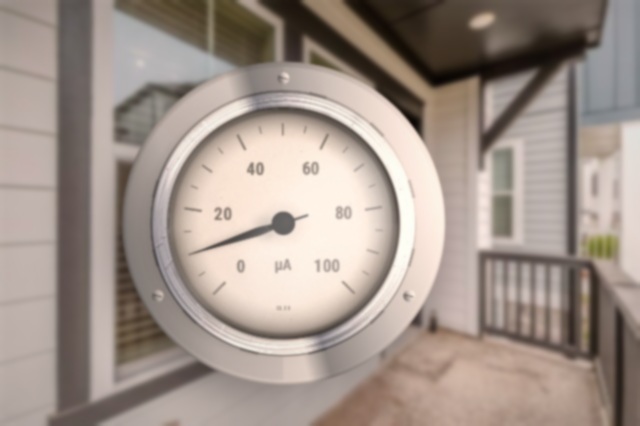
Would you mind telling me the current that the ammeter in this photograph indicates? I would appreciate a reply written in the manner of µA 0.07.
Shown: µA 10
